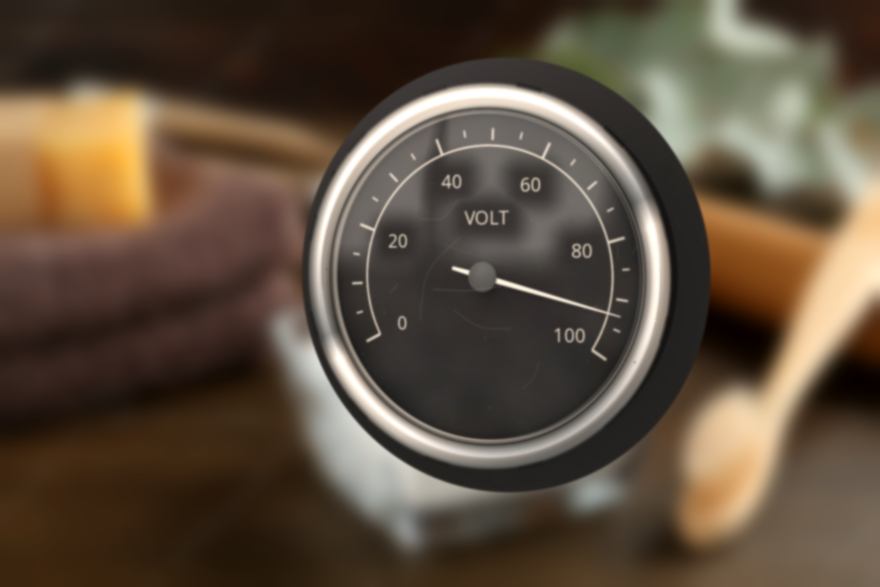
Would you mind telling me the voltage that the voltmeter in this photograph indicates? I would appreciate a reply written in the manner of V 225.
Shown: V 92.5
